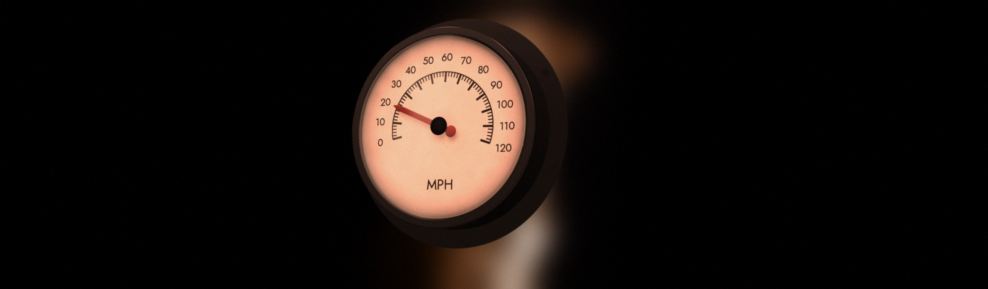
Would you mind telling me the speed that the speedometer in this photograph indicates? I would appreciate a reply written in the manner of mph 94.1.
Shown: mph 20
